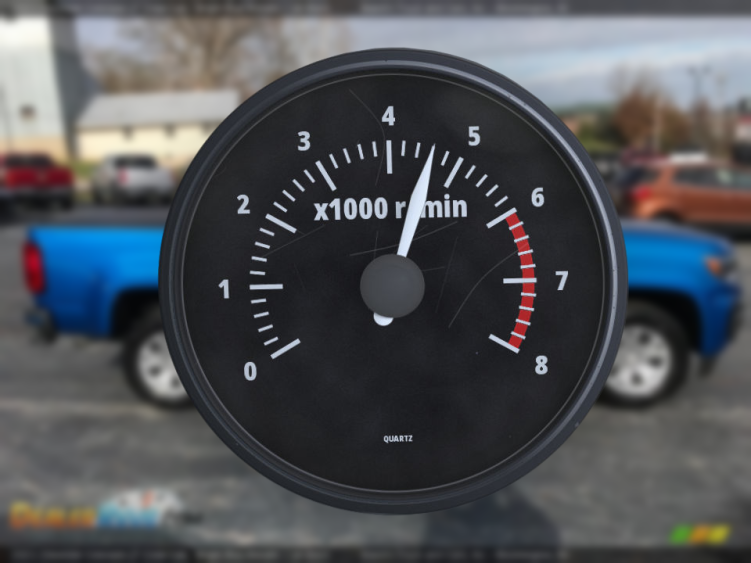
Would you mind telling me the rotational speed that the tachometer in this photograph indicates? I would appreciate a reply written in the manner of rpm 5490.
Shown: rpm 4600
